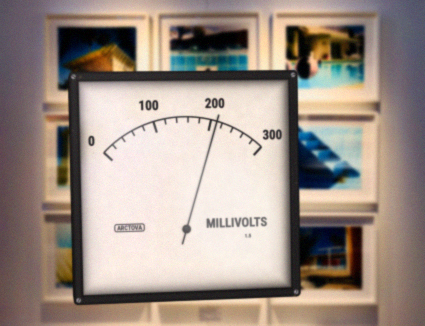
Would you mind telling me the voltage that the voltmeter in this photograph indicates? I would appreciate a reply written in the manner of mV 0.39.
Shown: mV 210
